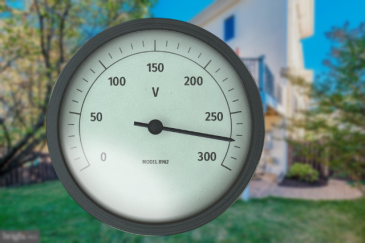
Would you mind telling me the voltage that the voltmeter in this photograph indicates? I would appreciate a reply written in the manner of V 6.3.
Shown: V 275
